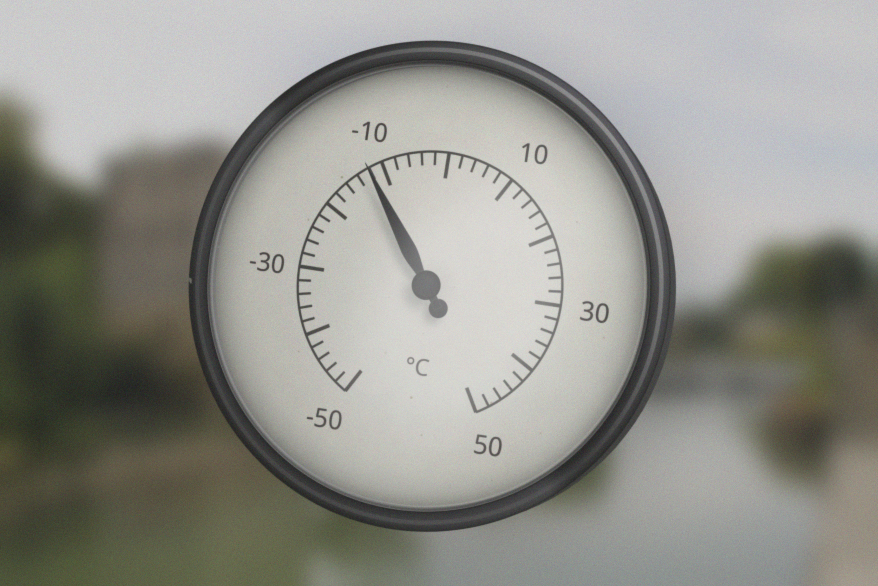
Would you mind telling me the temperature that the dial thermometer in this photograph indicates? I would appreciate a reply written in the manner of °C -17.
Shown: °C -12
